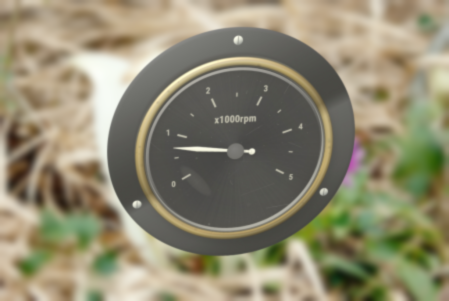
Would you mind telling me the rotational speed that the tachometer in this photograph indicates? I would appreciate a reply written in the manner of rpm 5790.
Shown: rpm 750
